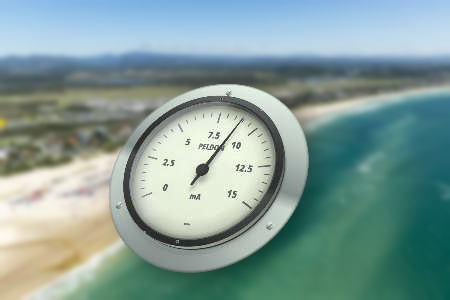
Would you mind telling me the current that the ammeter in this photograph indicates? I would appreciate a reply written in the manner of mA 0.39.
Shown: mA 9
